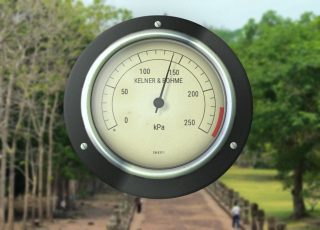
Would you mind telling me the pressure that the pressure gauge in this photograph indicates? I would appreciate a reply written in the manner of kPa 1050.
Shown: kPa 140
